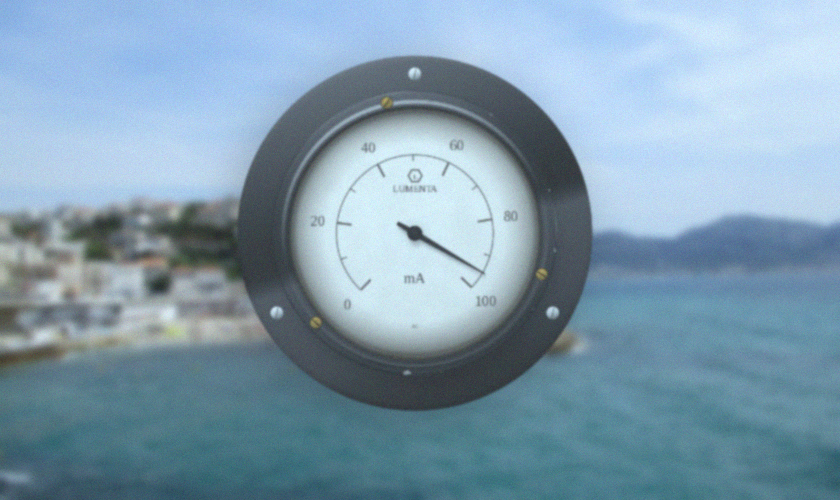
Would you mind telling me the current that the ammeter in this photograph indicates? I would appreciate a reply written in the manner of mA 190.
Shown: mA 95
